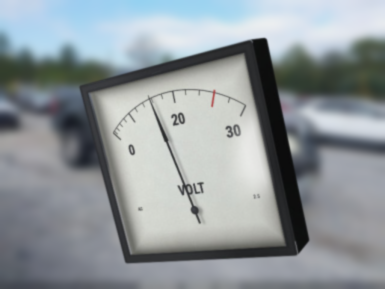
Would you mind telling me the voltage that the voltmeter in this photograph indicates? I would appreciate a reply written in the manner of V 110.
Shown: V 16
